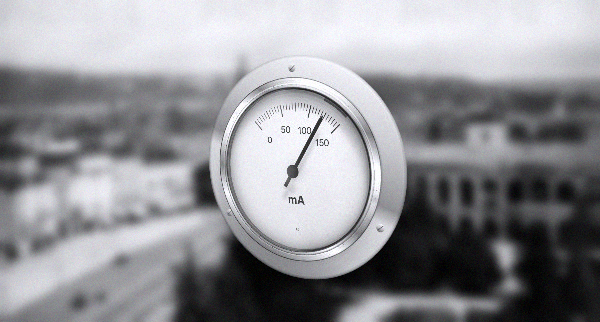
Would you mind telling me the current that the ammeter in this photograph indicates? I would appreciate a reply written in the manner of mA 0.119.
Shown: mA 125
